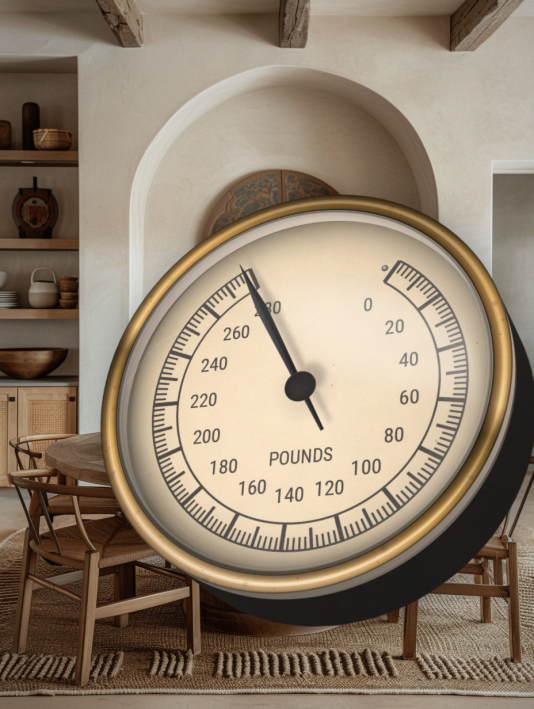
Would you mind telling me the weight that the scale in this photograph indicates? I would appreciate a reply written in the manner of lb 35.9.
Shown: lb 278
